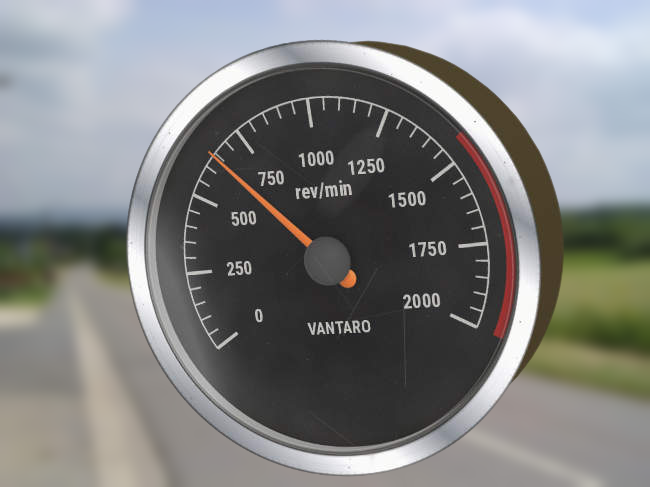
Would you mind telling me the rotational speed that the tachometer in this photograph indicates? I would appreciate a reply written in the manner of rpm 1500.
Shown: rpm 650
